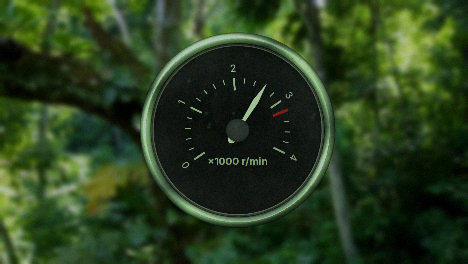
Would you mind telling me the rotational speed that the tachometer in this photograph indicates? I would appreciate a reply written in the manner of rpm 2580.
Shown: rpm 2600
